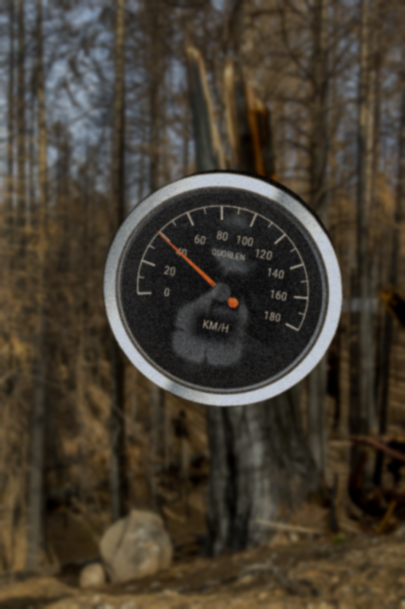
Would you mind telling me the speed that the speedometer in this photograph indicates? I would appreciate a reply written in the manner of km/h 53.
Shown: km/h 40
